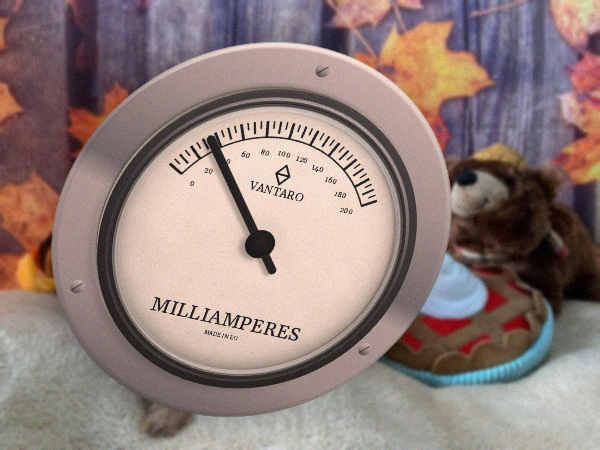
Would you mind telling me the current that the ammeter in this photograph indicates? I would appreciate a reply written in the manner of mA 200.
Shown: mA 35
